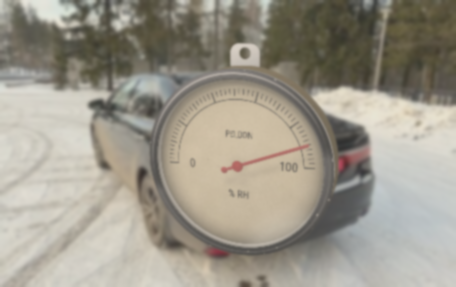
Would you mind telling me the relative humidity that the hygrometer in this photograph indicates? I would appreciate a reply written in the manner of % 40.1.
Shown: % 90
